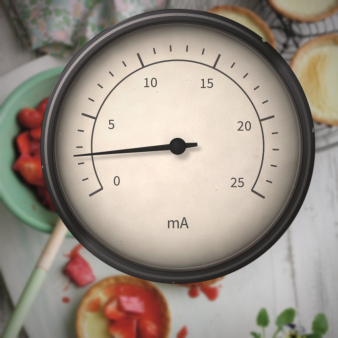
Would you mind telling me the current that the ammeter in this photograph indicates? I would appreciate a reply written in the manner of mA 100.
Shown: mA 2.5
